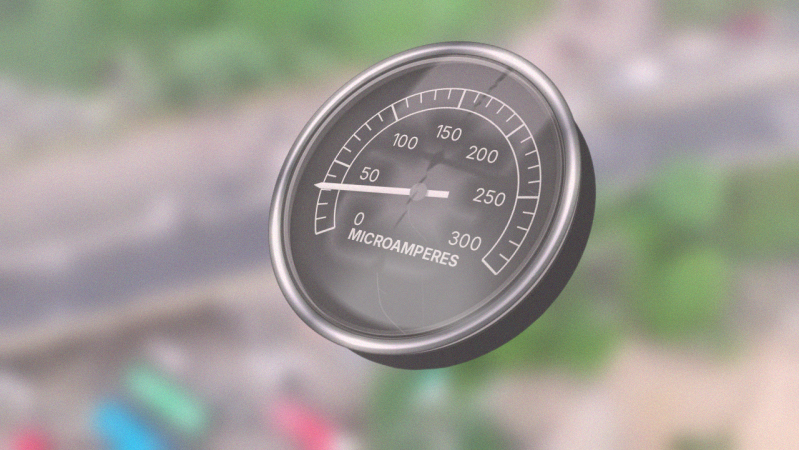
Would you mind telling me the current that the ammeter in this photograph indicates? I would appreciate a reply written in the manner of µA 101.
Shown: µA 30
